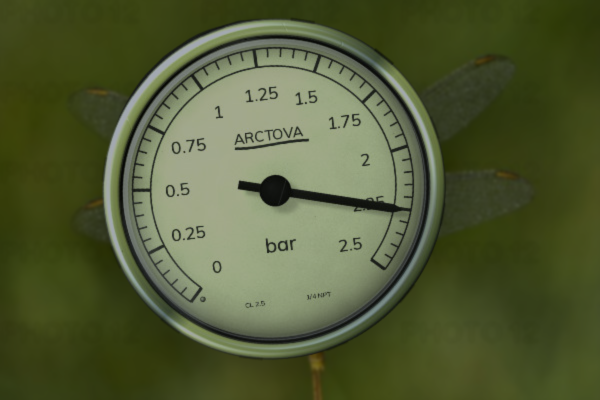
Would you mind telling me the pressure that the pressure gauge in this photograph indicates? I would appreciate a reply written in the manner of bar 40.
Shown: bar 2.25
